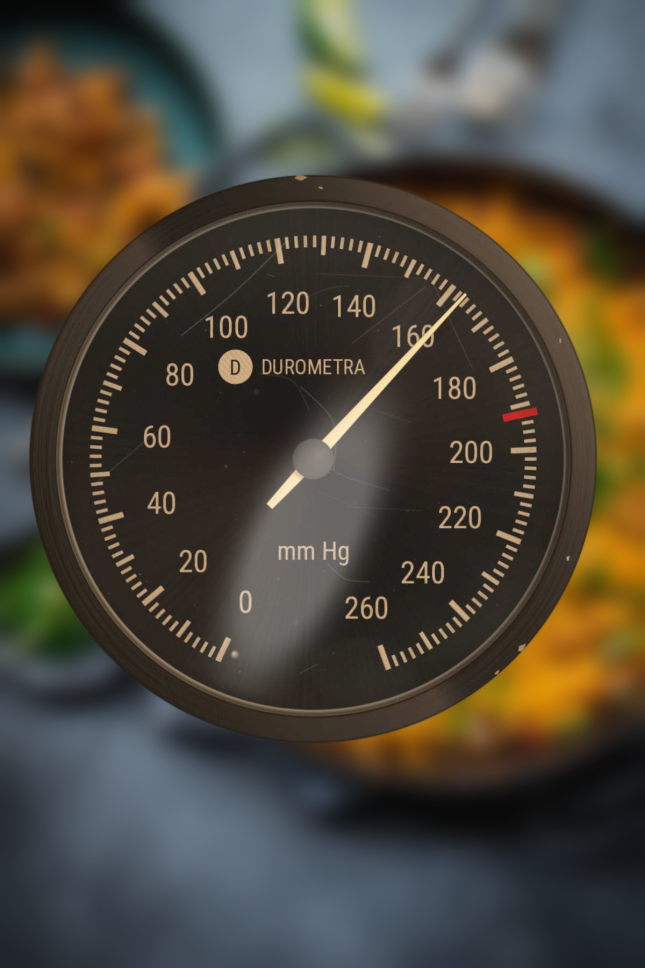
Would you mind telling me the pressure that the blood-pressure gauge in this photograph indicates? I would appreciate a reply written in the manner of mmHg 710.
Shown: mmHg 163
